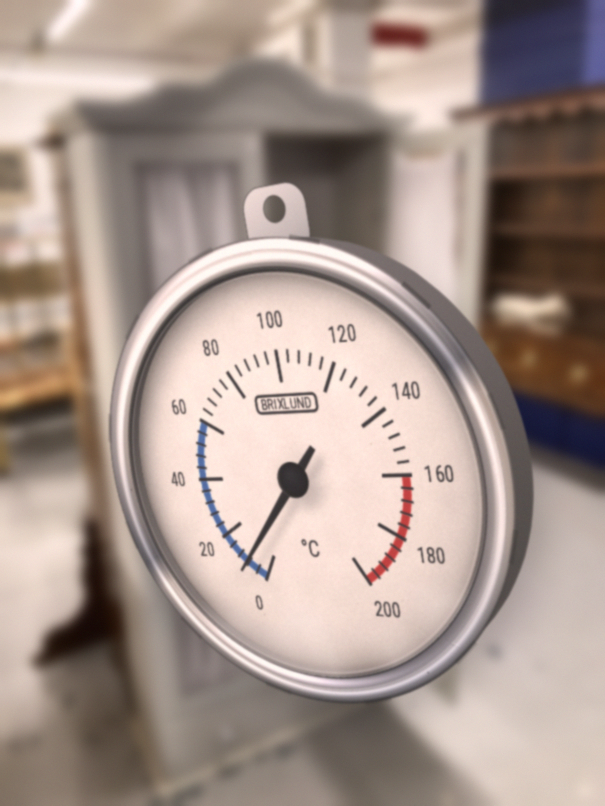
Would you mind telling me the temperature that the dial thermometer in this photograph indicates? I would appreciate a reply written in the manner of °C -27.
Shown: °C 8
